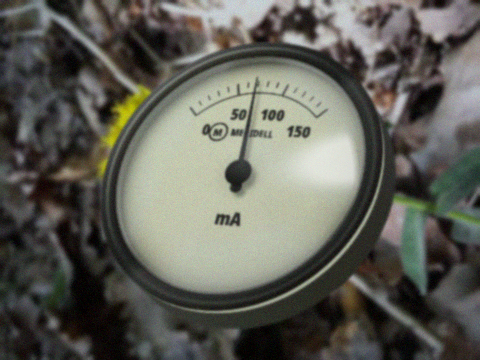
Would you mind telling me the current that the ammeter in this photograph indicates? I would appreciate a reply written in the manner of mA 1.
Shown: mA 70
